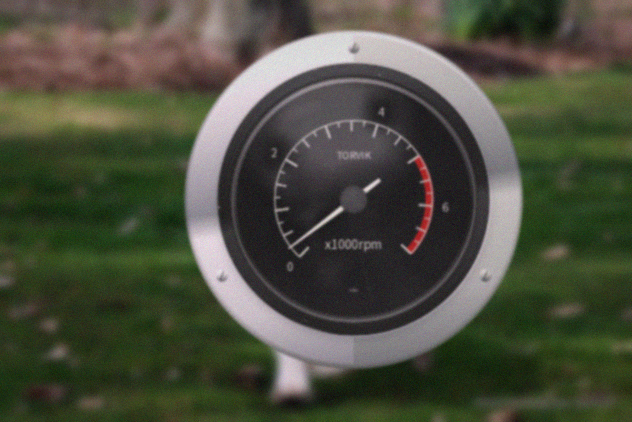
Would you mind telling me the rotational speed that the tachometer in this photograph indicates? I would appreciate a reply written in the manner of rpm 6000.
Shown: rpm 250
